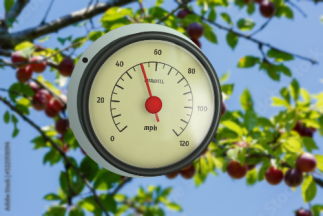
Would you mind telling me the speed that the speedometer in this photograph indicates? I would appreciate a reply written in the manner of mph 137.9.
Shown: mph 50
